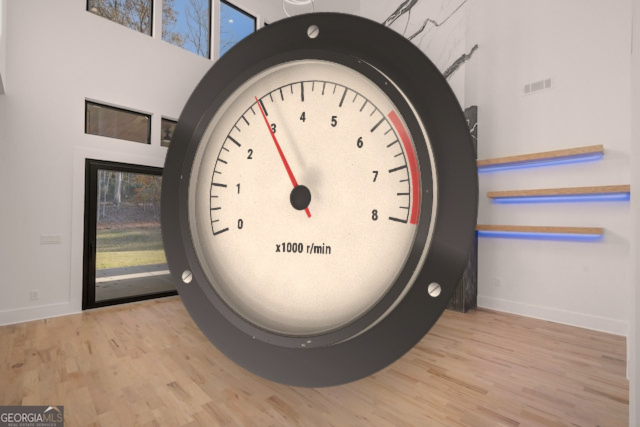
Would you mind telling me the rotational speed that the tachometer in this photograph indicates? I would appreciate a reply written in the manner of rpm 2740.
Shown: rpm 3000
